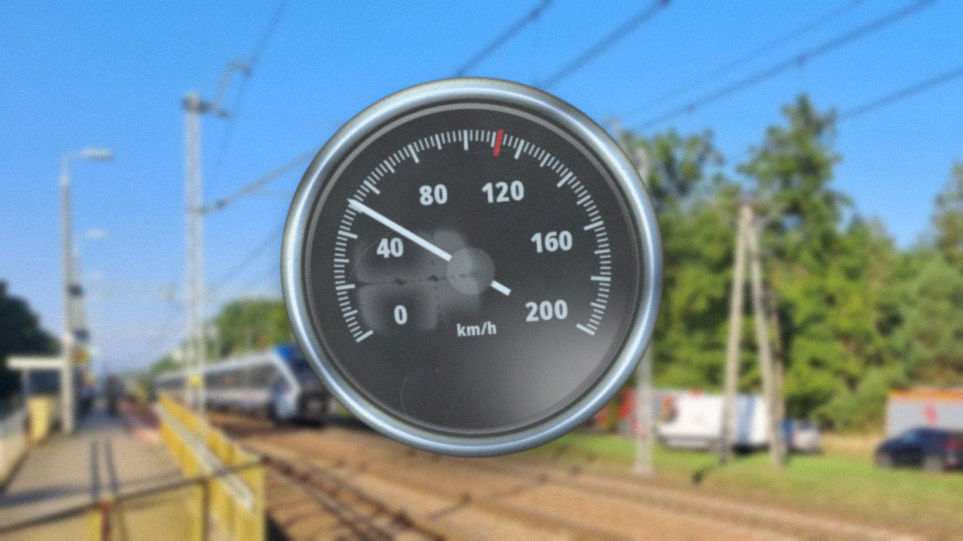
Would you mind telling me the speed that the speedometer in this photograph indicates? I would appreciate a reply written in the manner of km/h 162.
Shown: km/h 52
